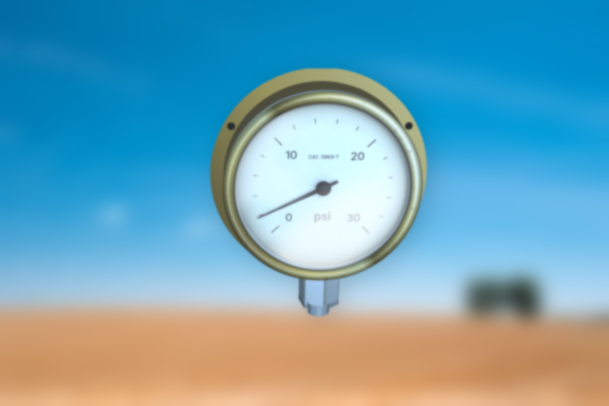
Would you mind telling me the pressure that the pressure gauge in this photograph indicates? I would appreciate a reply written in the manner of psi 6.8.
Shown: psi 2
